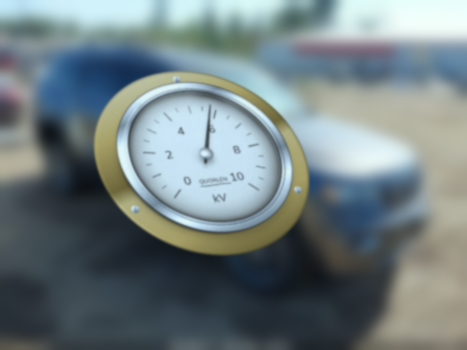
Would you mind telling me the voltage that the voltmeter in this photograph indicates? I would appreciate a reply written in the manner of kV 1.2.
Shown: kV 5.75
